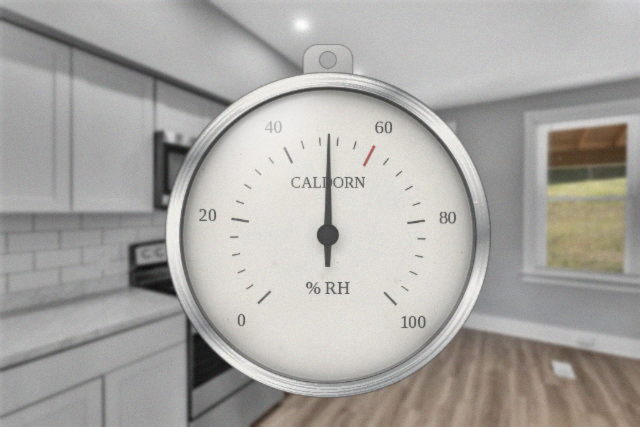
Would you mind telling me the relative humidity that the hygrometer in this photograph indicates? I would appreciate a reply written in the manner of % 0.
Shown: % 50
